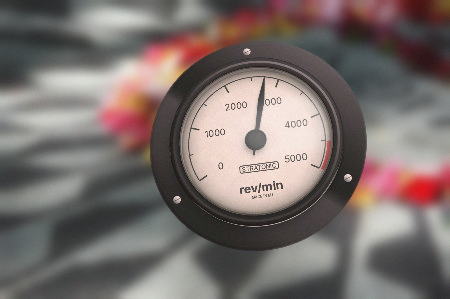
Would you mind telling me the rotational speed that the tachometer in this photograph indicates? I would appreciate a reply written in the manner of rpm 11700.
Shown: rpm 2750
